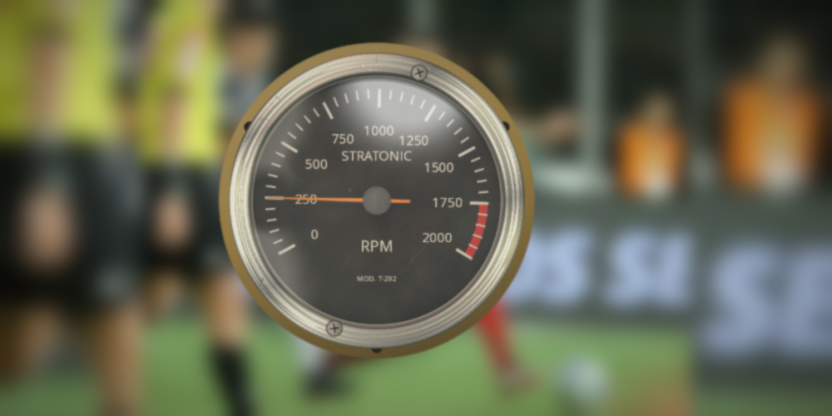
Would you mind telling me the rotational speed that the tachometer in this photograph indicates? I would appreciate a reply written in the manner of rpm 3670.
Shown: rpm 250
